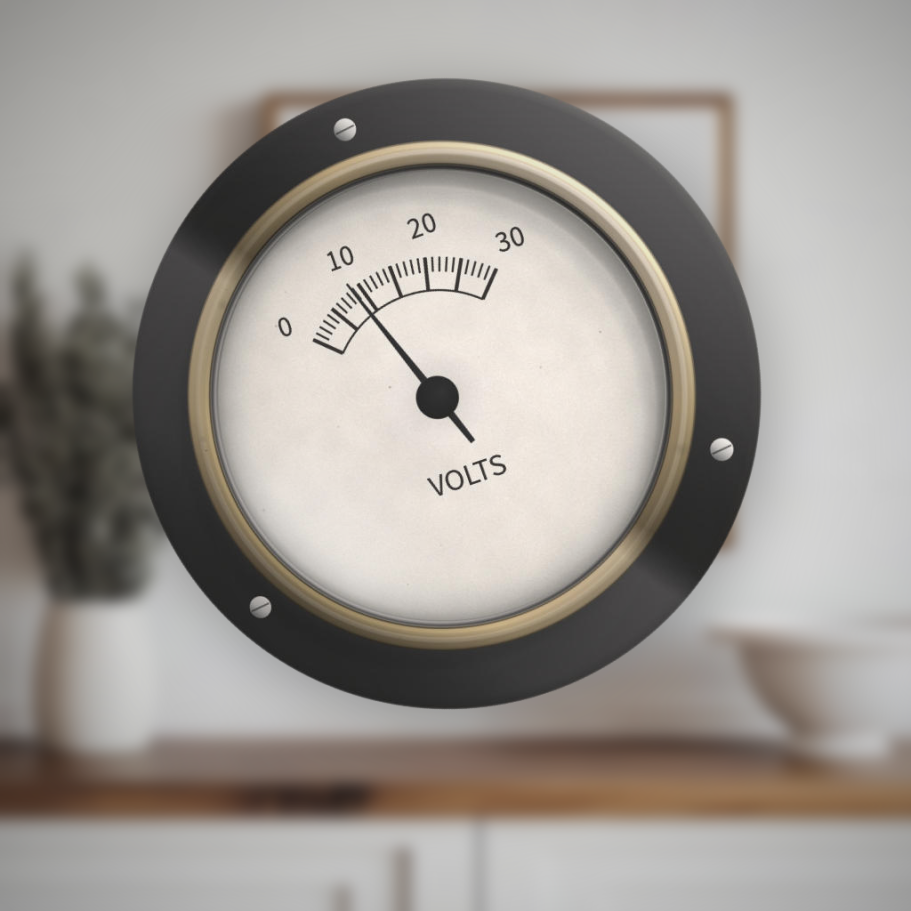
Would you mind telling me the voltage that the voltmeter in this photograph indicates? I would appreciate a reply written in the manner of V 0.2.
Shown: V 9
